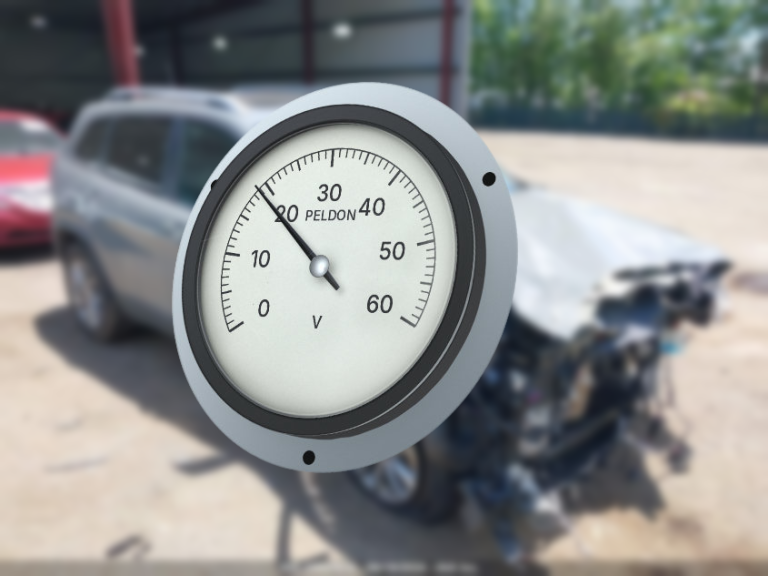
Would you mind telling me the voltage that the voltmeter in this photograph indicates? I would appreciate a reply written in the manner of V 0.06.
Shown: V 19
